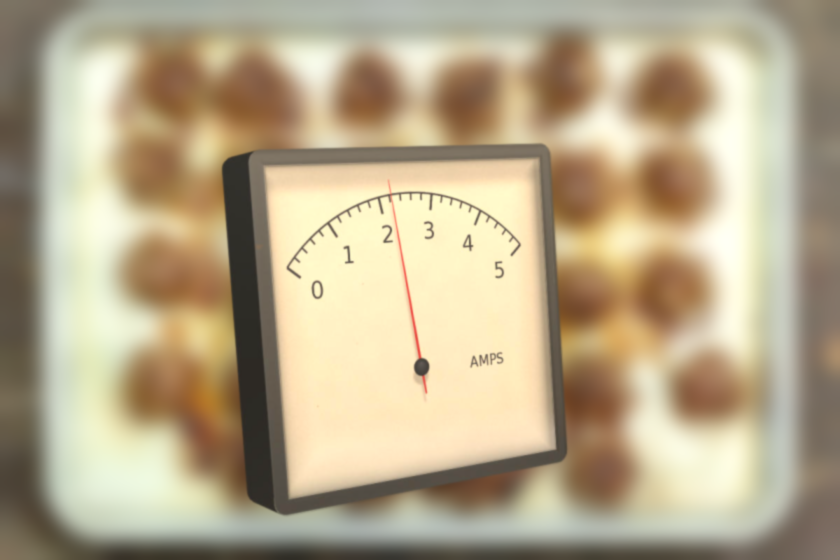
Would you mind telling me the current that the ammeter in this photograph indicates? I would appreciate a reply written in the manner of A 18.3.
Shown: A 2.2
